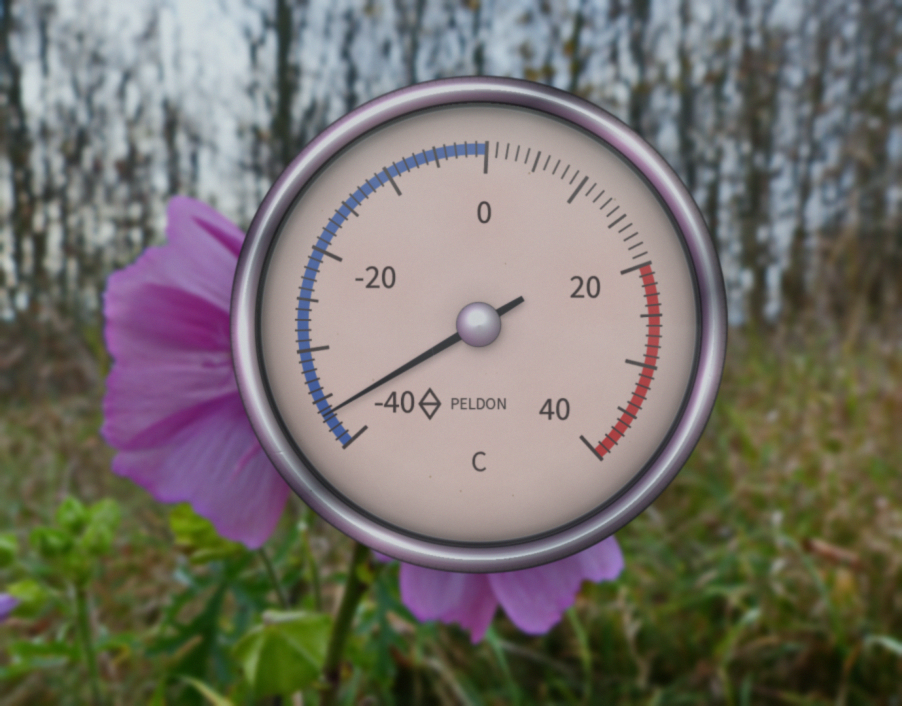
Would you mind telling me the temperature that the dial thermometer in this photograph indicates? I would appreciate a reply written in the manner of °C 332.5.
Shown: °C -36.5
